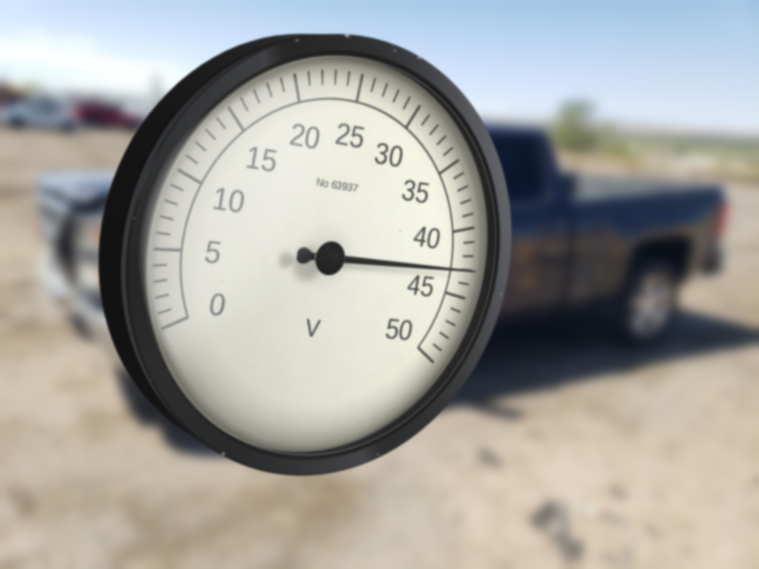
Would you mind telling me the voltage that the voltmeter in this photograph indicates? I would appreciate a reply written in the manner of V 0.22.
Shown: V 43
